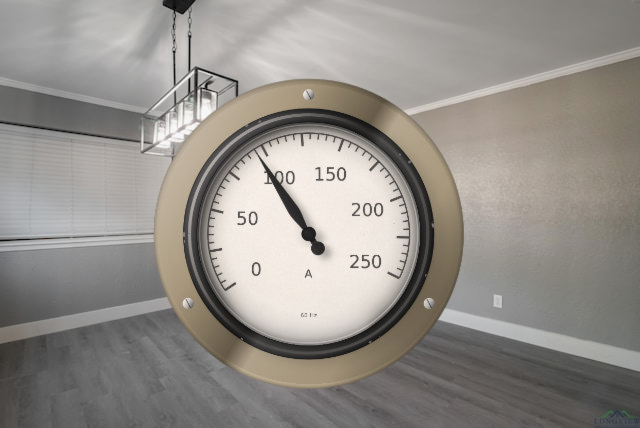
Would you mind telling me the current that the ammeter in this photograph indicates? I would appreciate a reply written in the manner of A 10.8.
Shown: A 95
